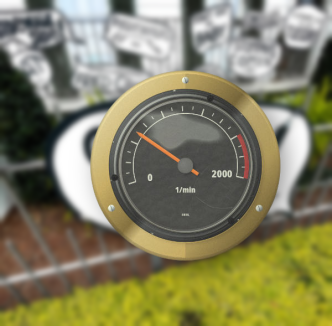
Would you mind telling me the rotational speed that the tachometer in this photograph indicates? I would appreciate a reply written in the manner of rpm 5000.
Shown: rpm 500
